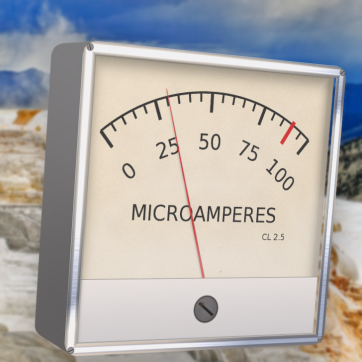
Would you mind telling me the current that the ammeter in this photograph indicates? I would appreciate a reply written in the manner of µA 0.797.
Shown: µA 30
